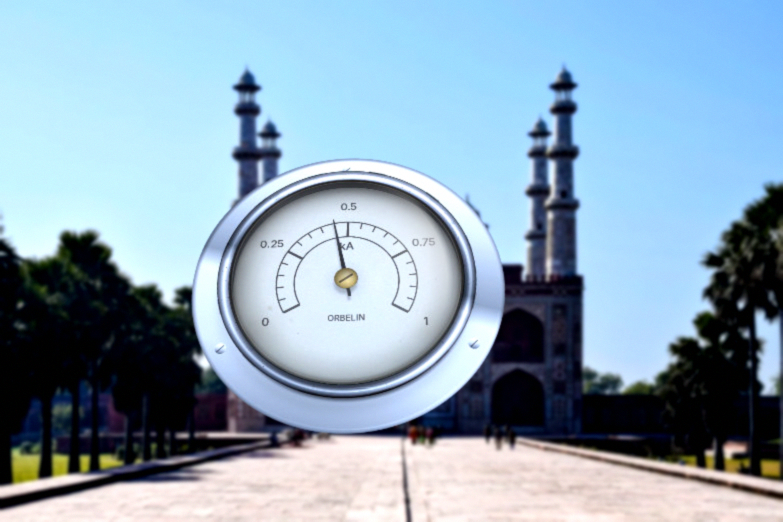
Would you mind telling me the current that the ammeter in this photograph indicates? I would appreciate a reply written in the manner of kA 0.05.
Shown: kA 0.45
